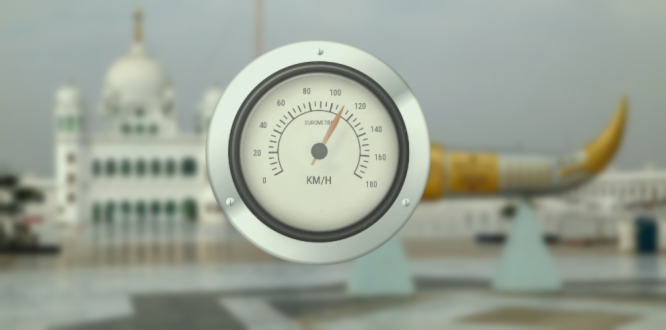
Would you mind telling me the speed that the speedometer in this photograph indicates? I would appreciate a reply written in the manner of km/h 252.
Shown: km/h 110
